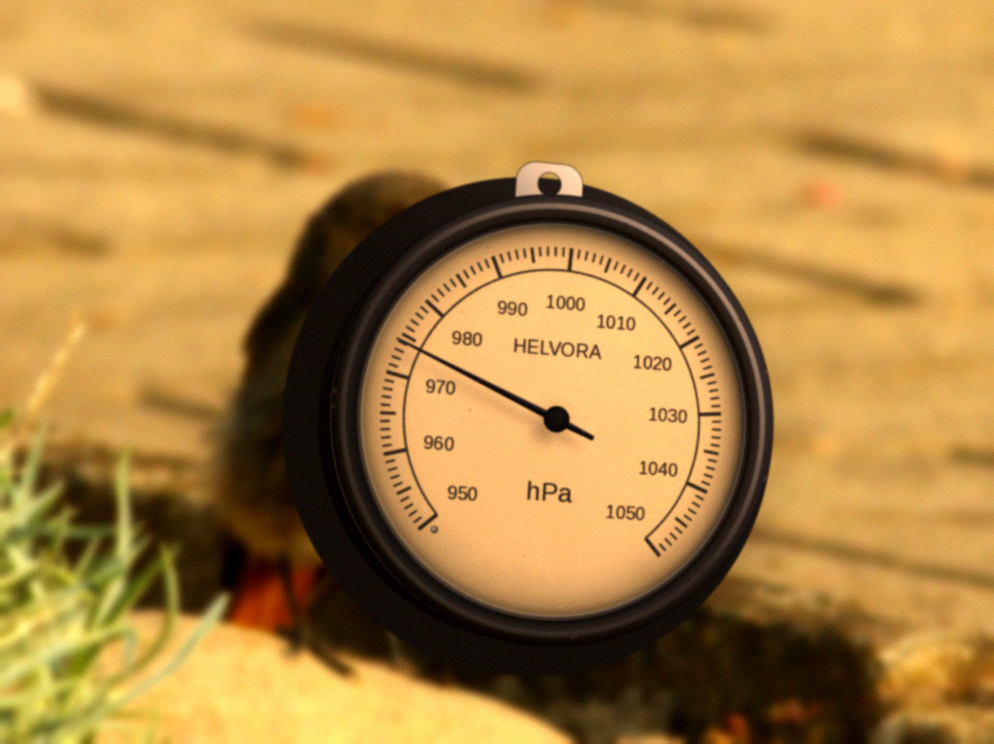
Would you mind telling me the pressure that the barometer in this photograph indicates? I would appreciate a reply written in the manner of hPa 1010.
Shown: hPa 974
